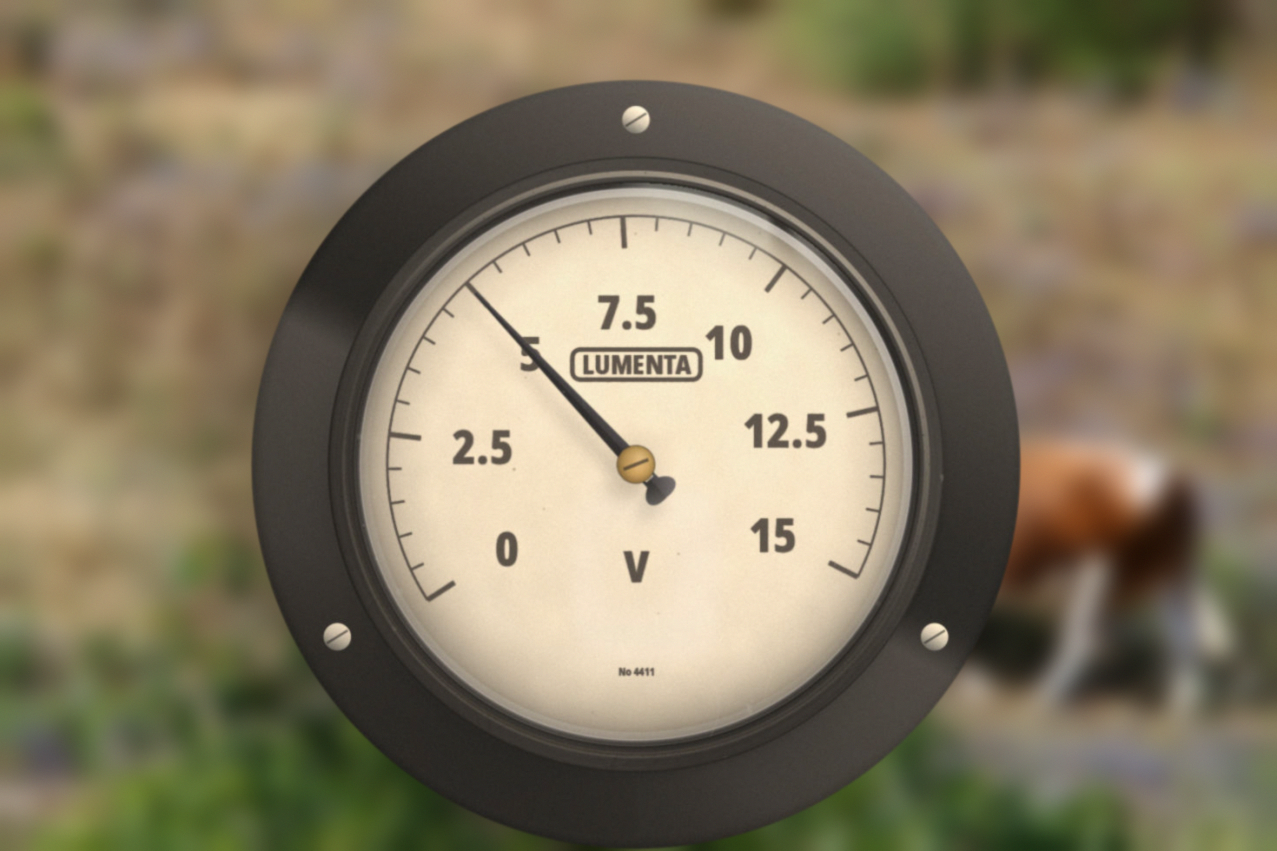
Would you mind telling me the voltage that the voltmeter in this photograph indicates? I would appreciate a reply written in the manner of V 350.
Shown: V 5
